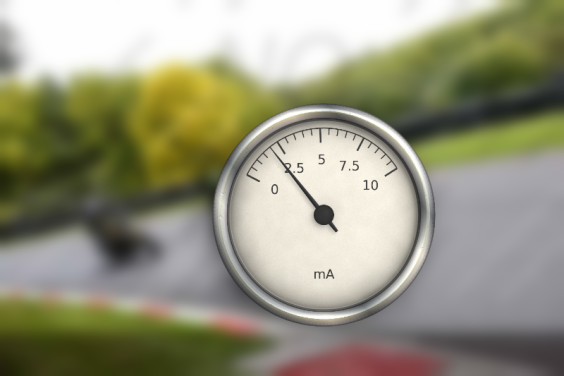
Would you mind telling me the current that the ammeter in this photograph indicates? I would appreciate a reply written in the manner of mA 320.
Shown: mA 2
